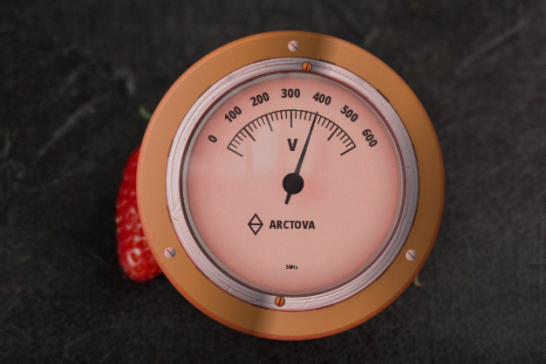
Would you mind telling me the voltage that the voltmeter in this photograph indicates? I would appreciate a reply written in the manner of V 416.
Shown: V 400
